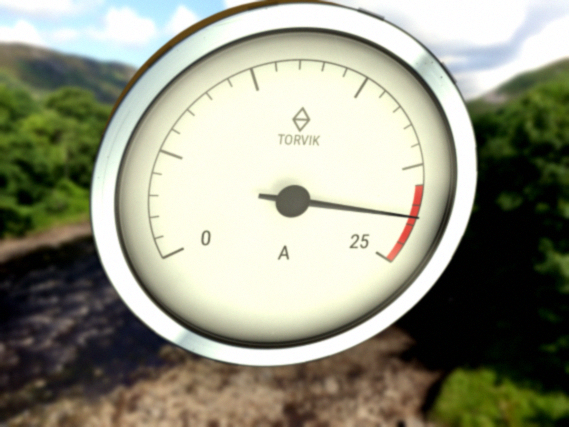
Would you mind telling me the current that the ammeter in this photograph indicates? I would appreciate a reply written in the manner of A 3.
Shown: A 22.5
